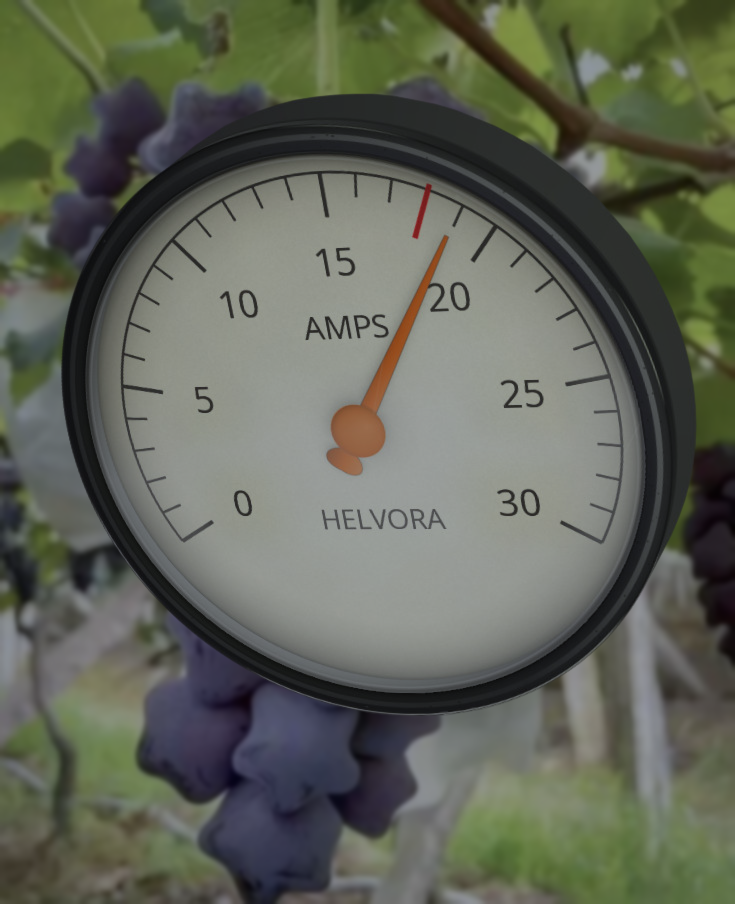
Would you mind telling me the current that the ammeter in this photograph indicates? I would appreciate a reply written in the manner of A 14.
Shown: A 19
